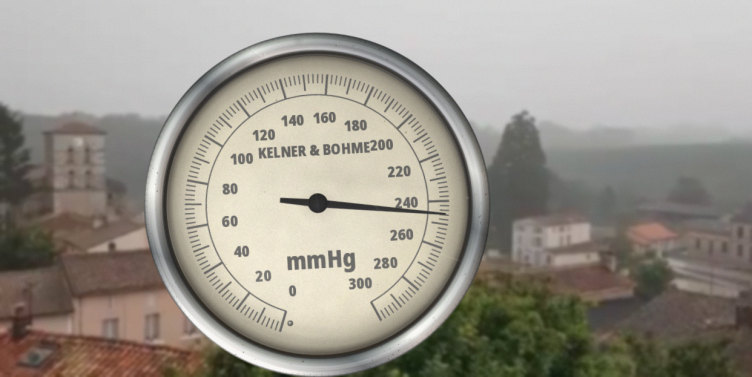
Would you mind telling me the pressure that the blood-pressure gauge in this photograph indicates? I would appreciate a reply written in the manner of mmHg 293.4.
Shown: mmHg 246
